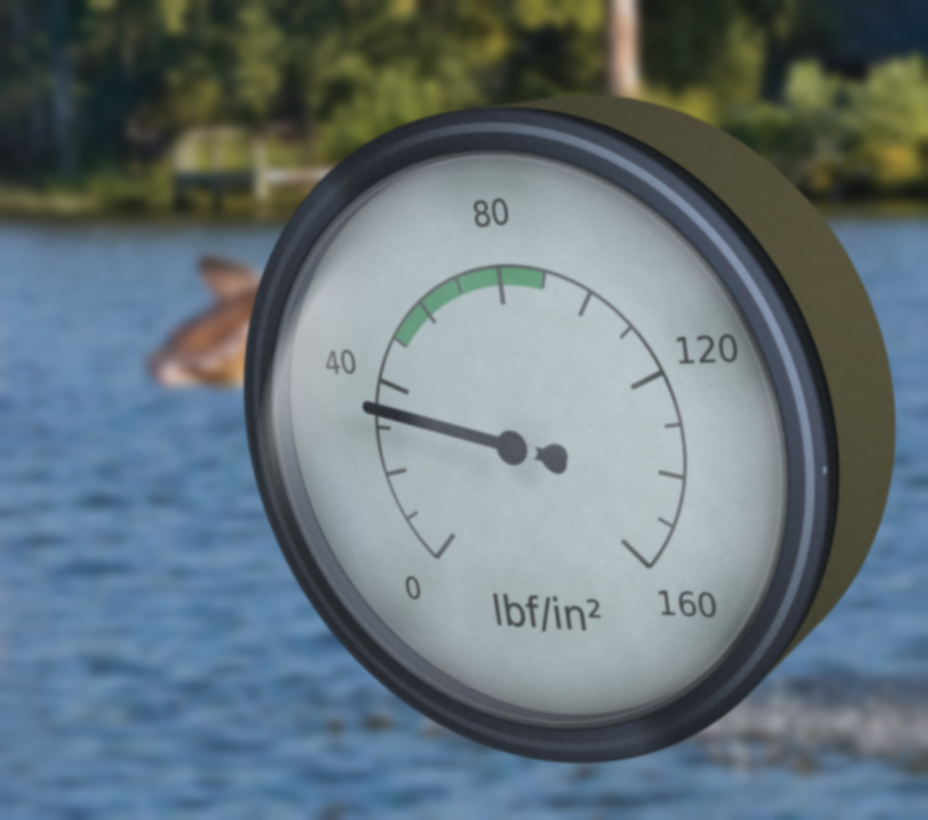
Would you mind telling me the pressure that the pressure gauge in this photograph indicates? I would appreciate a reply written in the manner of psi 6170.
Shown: psi 35
